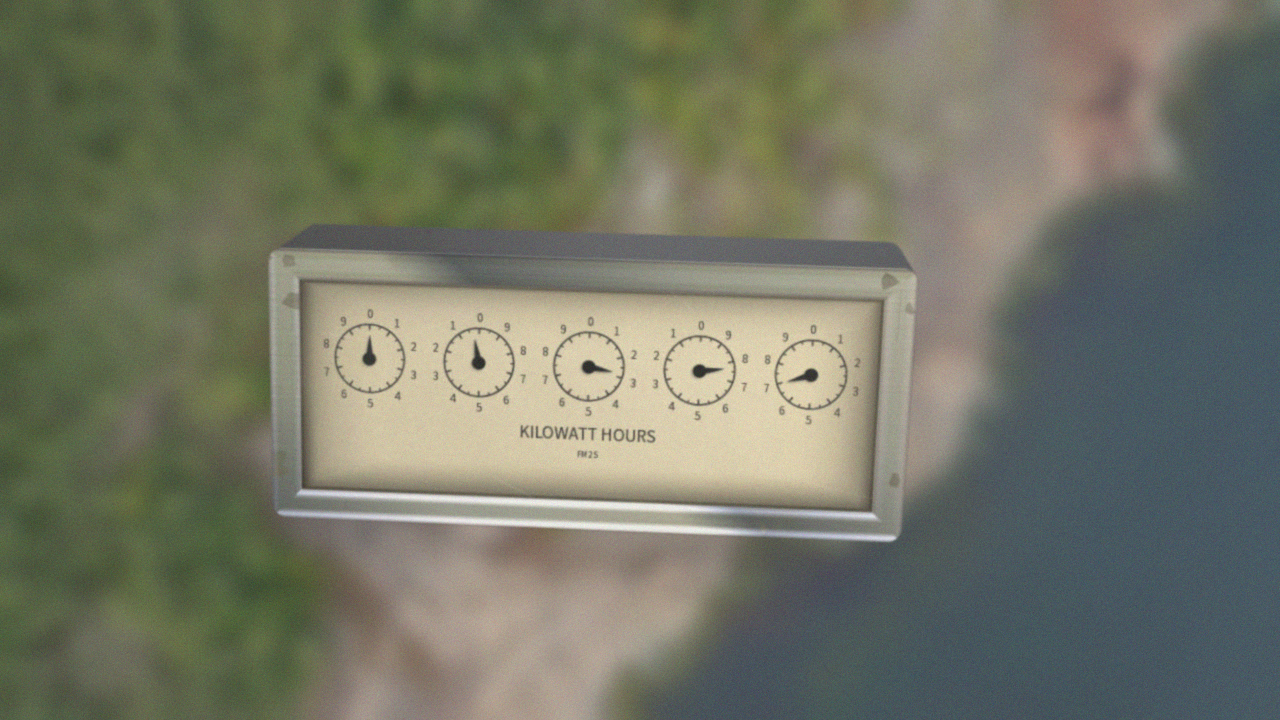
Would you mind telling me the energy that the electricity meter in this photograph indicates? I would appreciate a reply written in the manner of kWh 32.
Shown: kWh 277
